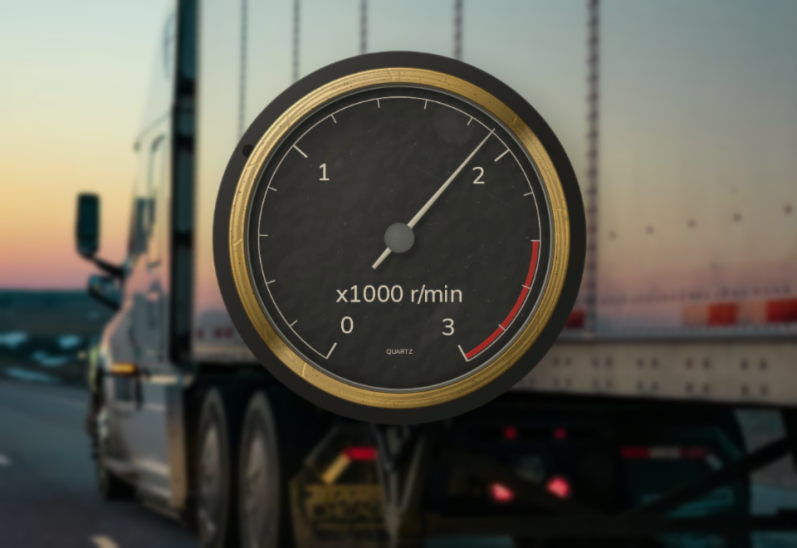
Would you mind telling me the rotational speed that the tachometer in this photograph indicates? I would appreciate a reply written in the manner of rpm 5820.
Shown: rpm 1900
